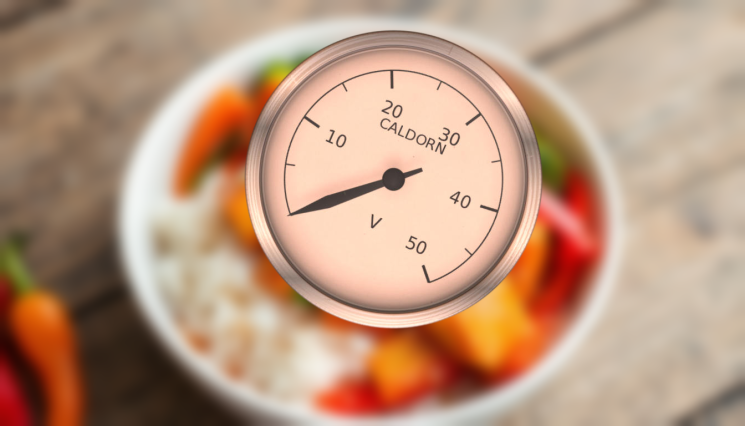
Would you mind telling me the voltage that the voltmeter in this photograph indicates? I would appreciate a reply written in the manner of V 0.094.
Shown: V 0
